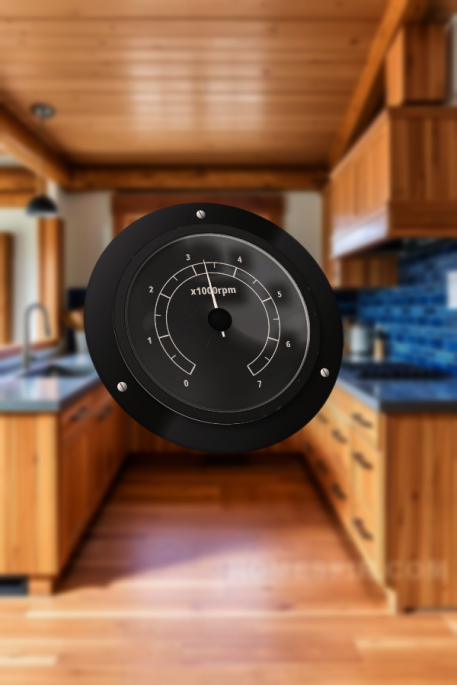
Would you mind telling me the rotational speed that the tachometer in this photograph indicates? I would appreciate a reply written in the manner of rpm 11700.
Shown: rpm 3250
